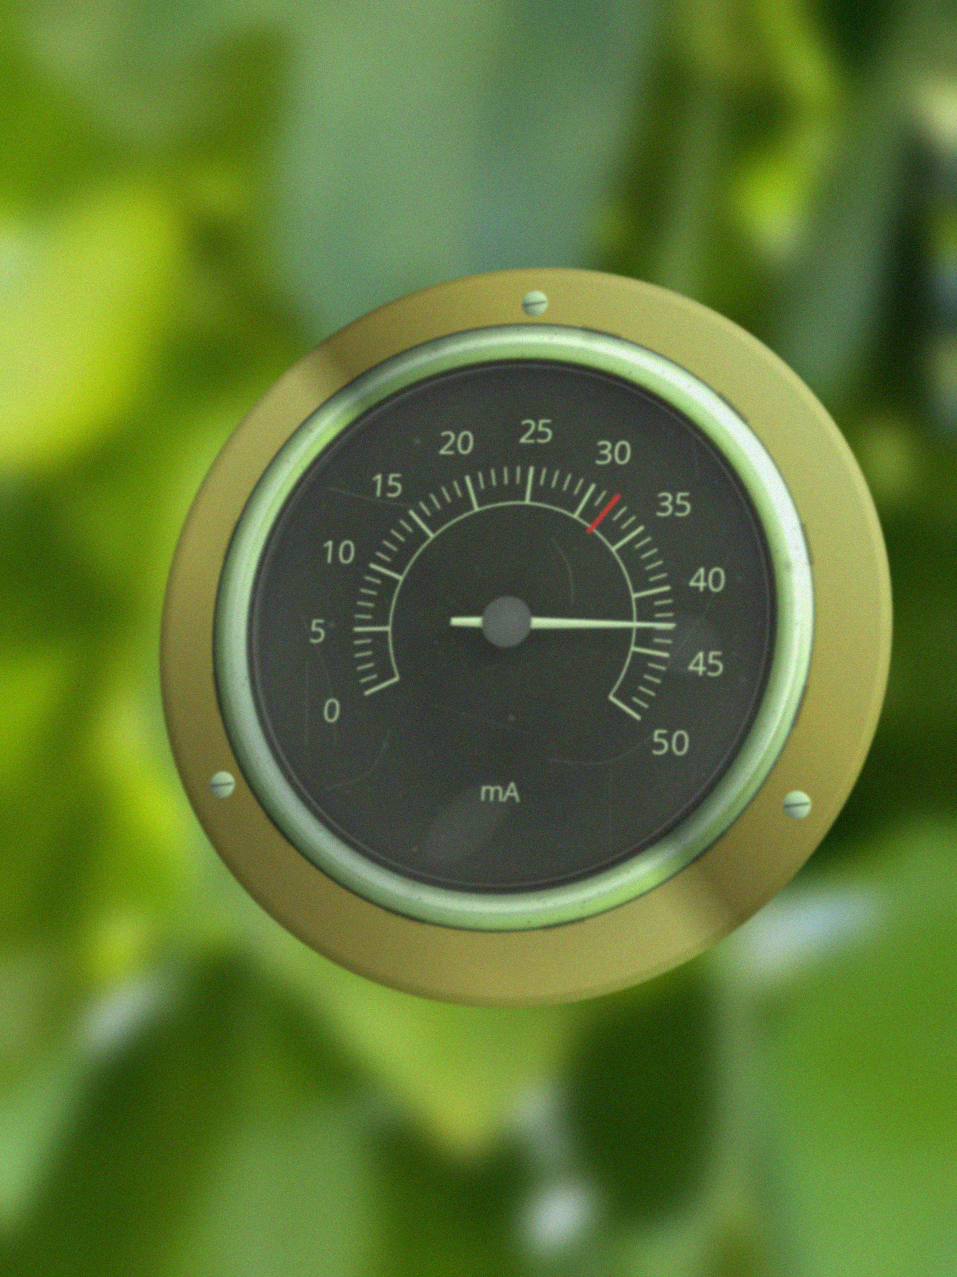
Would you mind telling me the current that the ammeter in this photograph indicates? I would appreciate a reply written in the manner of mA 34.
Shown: mA 43
